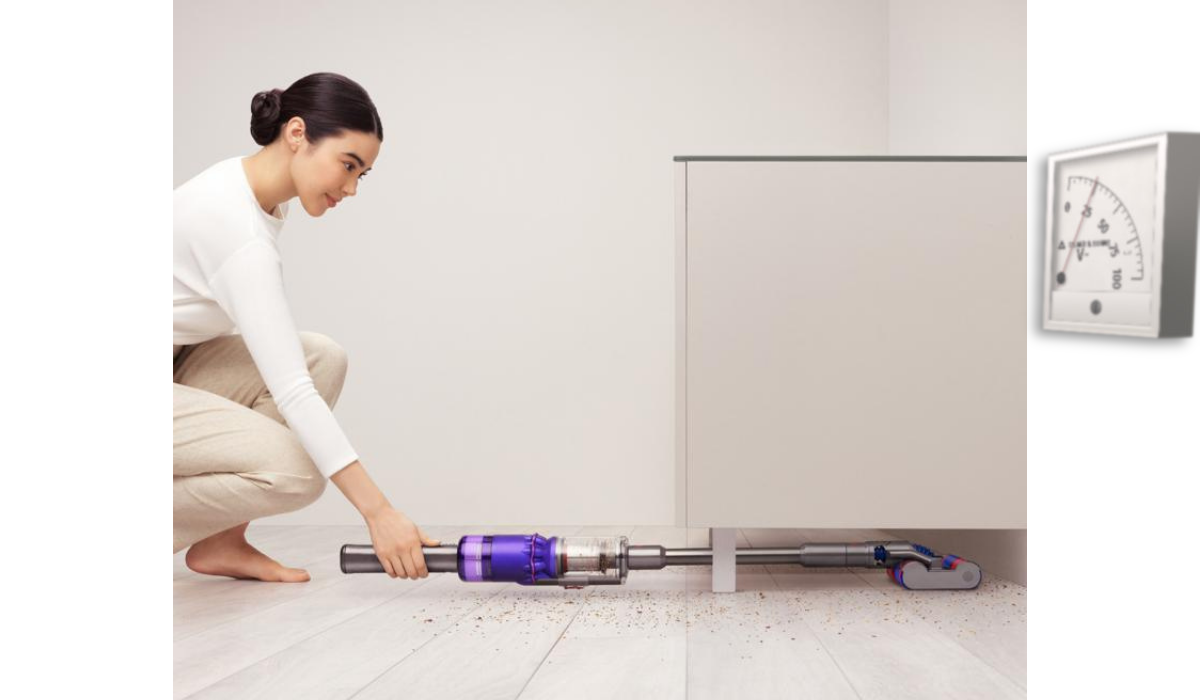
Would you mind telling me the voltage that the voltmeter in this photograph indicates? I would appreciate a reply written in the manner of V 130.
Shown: V 25
